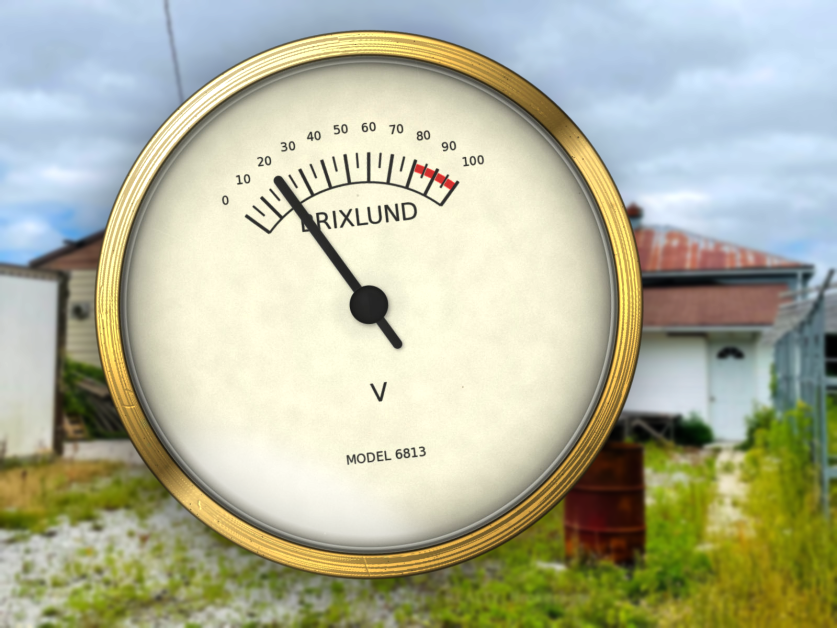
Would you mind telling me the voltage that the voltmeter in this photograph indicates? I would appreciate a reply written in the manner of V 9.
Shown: V 20
